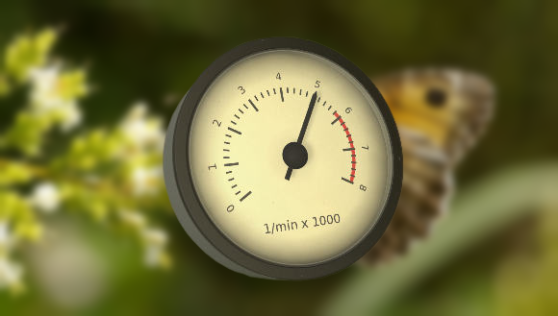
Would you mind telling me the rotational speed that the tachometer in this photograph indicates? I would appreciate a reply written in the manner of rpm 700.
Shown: rpm 5000
